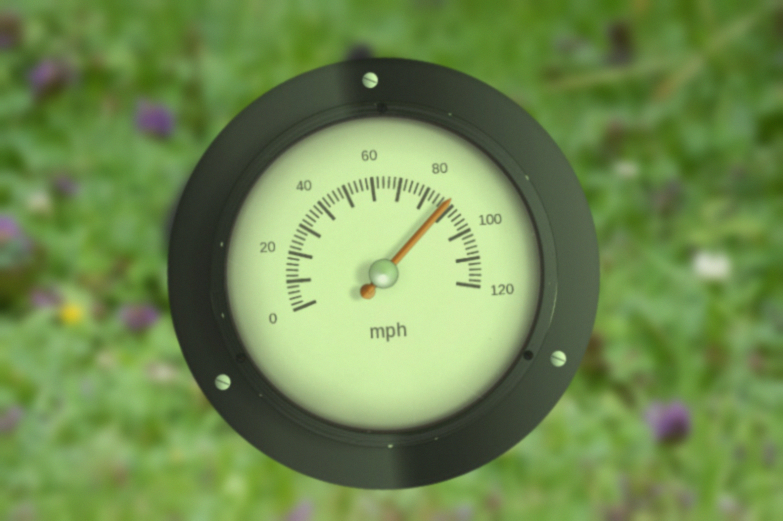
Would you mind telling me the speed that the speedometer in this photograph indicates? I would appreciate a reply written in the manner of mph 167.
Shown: mph 88
